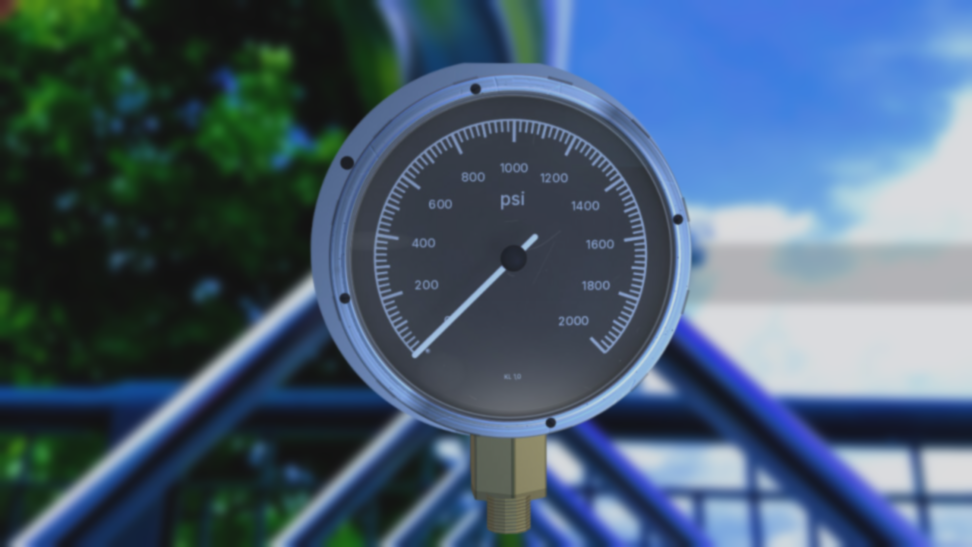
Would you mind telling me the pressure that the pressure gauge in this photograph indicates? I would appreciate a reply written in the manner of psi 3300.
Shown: psi 0
